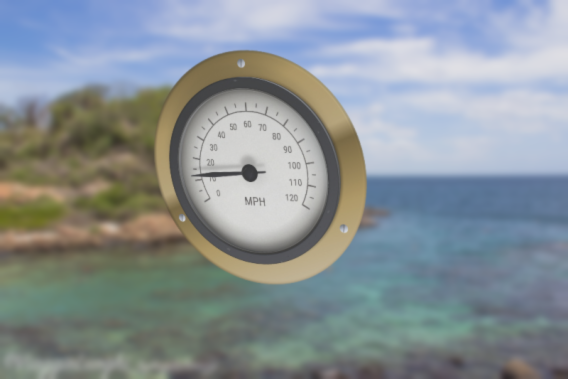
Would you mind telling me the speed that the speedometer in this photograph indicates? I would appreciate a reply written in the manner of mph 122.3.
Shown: mph 12.5
